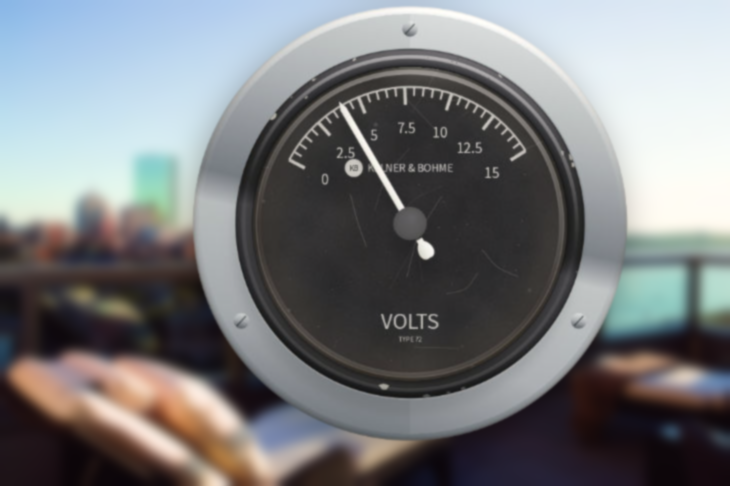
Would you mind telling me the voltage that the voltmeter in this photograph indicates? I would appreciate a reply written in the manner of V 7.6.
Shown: V 4
